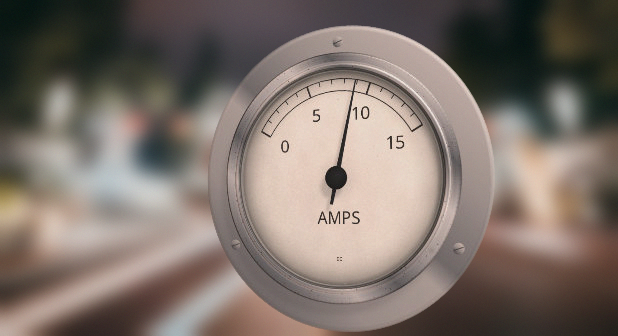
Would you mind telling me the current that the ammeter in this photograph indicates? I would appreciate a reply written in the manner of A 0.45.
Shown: A 9
